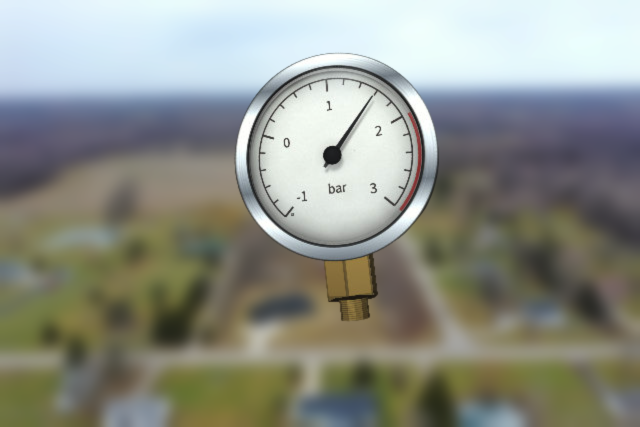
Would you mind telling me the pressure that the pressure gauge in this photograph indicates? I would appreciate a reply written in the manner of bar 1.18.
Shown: bar 1.6
